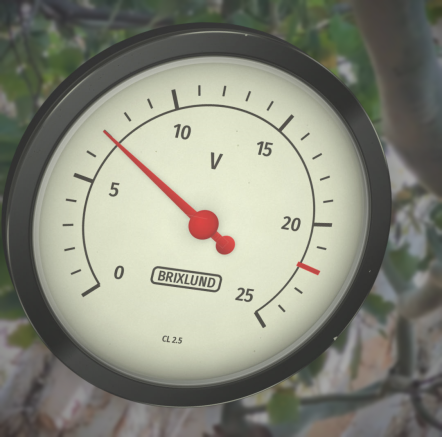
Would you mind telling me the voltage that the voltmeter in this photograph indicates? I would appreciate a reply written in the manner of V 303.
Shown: V 7
